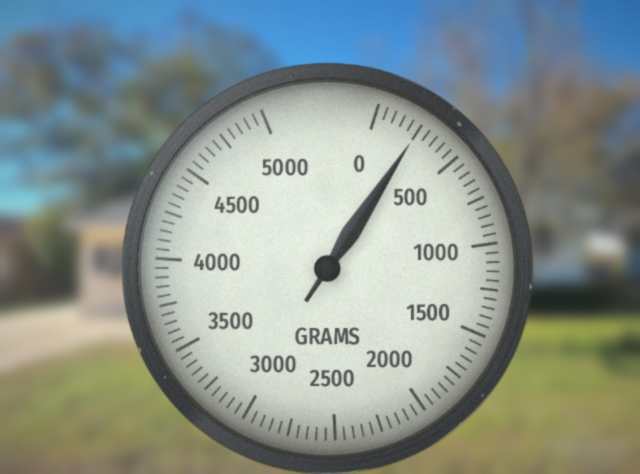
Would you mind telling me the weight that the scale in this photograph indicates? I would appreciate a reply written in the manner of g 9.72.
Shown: g 250
